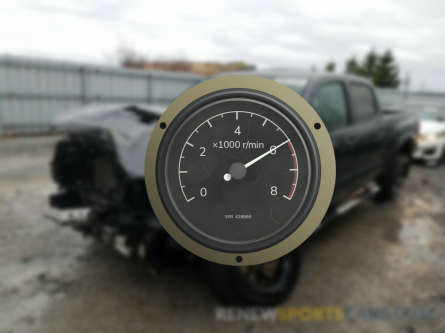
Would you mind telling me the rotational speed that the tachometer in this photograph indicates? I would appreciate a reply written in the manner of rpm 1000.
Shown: rpm 6000
